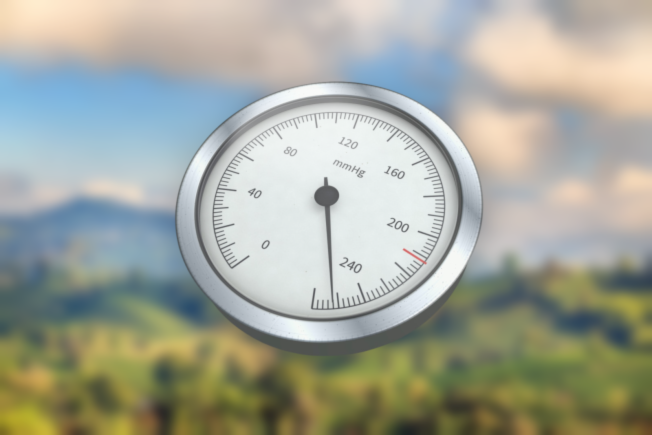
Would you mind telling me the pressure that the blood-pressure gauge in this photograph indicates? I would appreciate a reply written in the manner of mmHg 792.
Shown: mmHg 252
